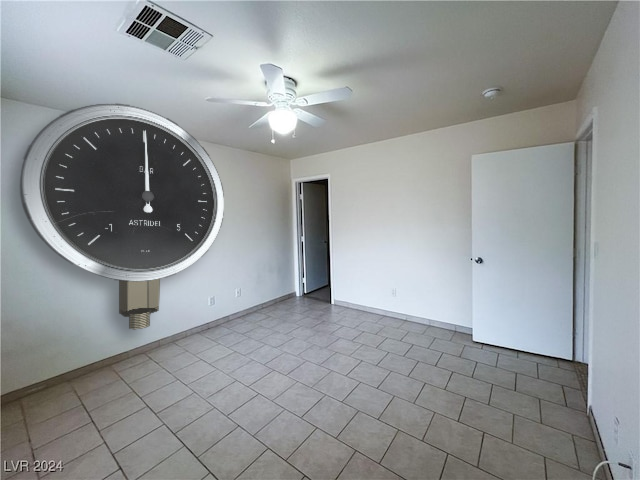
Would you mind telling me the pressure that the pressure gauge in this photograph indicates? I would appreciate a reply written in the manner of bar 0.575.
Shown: bar 2
